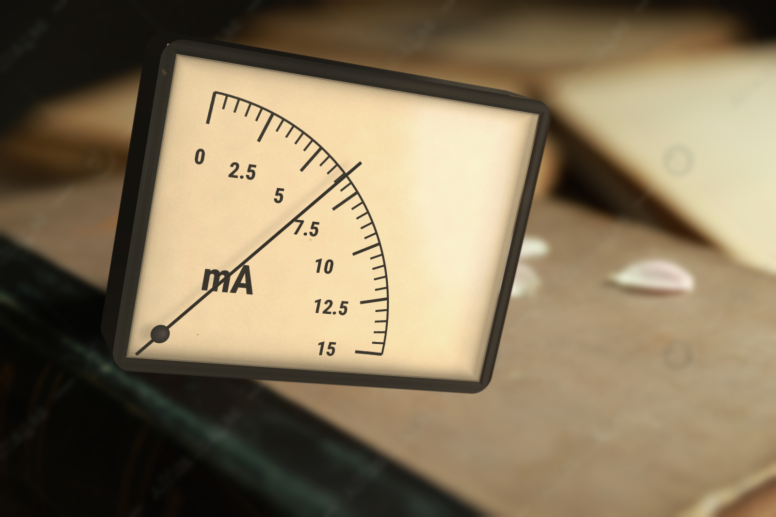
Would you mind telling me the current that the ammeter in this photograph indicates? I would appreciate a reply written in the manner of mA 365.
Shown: mA 6.5
